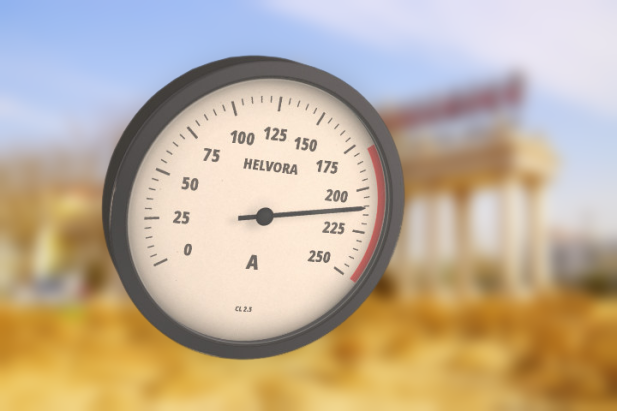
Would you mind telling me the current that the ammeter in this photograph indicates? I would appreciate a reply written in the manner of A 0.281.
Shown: A 210
